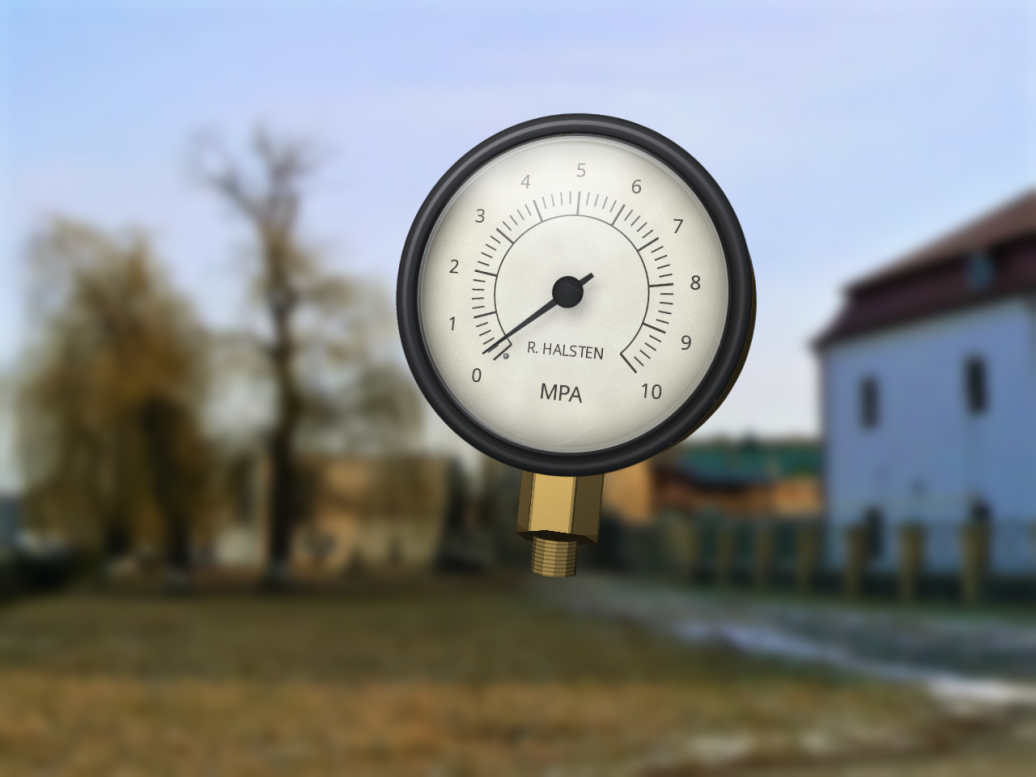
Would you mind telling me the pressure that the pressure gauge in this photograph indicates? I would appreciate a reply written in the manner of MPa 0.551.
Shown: MPa 0.2
